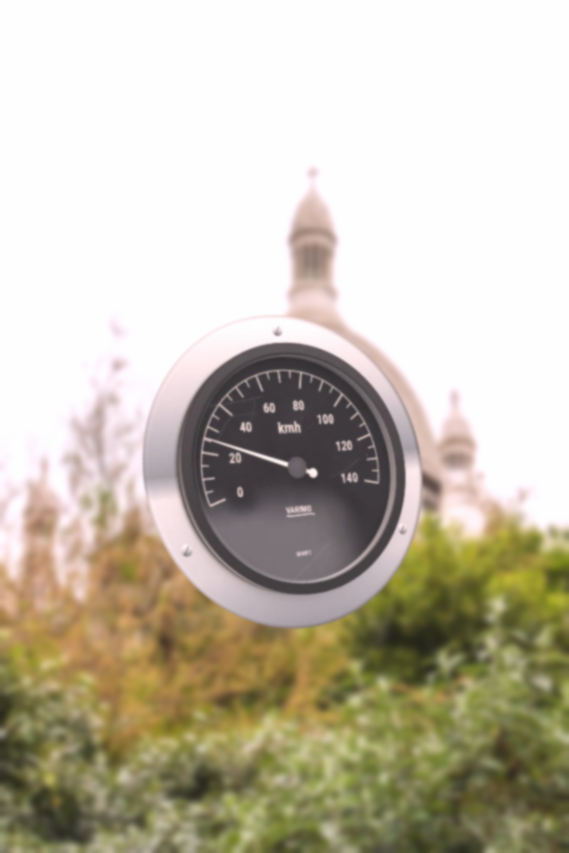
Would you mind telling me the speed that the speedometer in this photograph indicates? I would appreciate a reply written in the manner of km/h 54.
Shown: km/h 25
